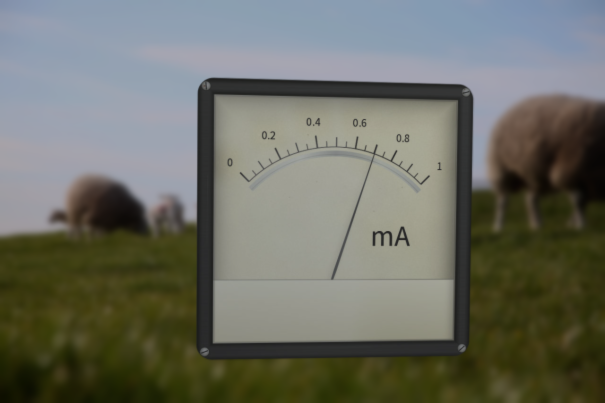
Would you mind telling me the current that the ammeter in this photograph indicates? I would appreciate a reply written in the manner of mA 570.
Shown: mA 0.7
